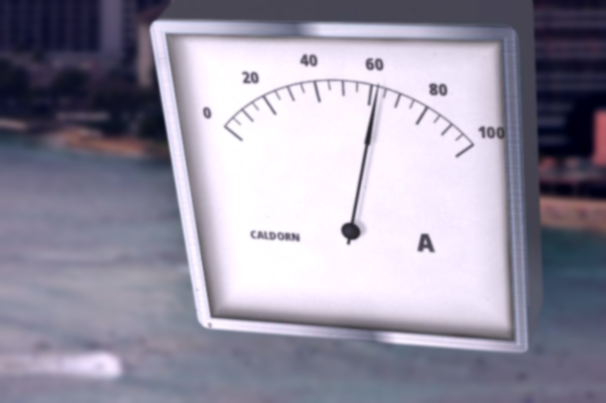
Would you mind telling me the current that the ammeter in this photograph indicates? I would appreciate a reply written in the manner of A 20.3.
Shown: A 62.5
